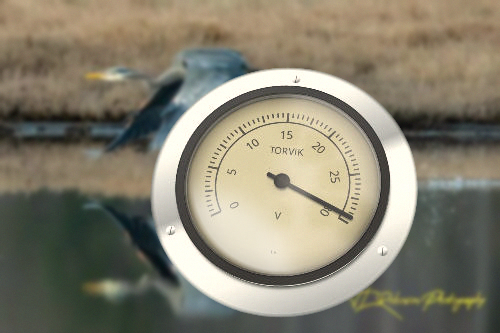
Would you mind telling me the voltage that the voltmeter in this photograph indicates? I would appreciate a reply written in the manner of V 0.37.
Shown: V 29.5
